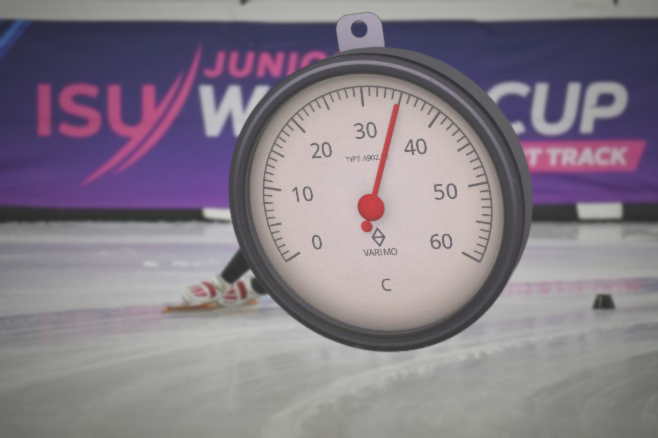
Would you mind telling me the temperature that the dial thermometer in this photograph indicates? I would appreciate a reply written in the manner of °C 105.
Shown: °C 35
